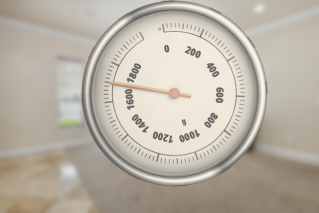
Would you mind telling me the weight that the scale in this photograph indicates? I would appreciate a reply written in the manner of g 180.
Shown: g 1700
